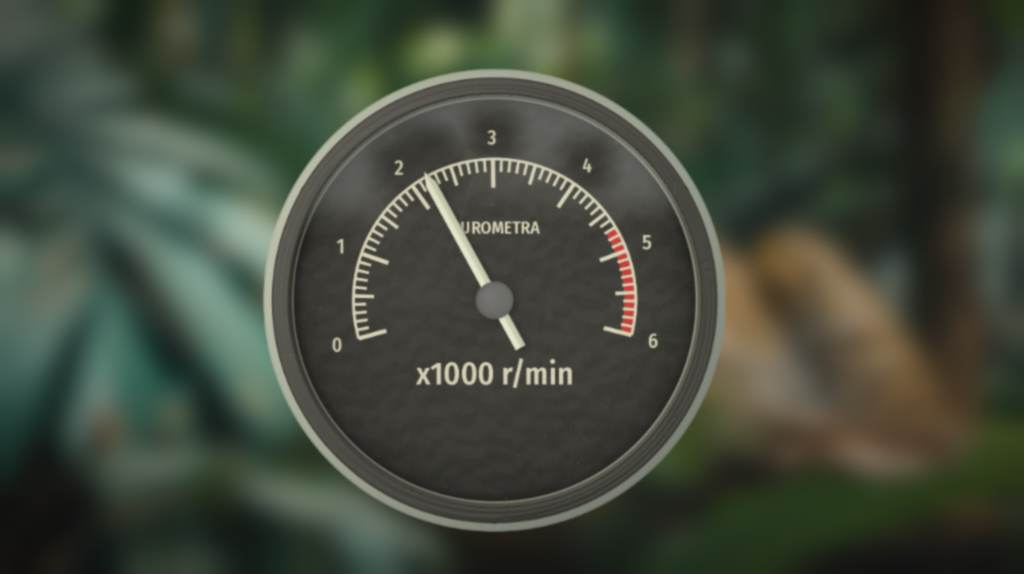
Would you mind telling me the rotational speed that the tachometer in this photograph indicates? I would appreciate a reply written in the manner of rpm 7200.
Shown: rpm 2200
